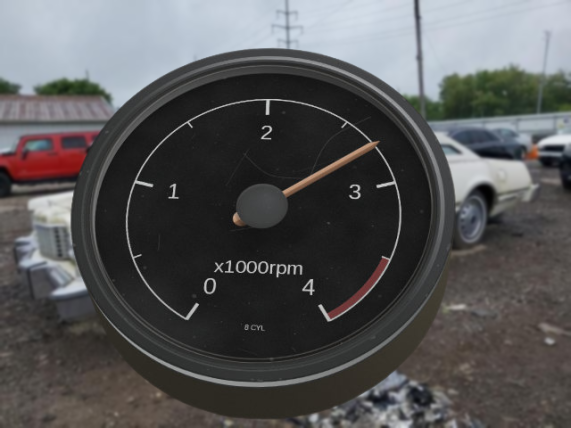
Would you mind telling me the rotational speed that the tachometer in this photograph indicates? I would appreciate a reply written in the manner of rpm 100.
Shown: rpm 2750
